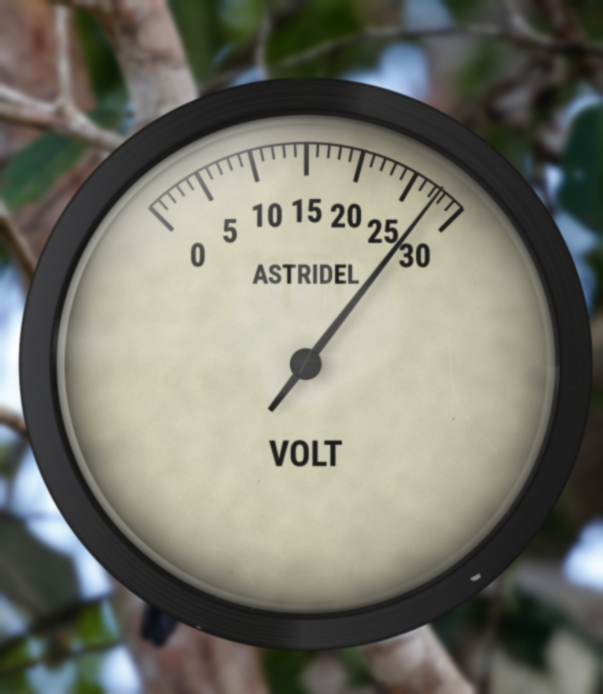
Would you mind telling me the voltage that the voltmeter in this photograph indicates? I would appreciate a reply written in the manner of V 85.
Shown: V 27.5
